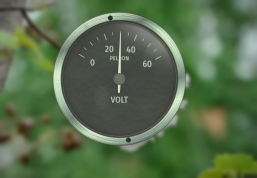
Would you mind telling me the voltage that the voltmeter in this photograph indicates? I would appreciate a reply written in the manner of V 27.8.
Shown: V 30
